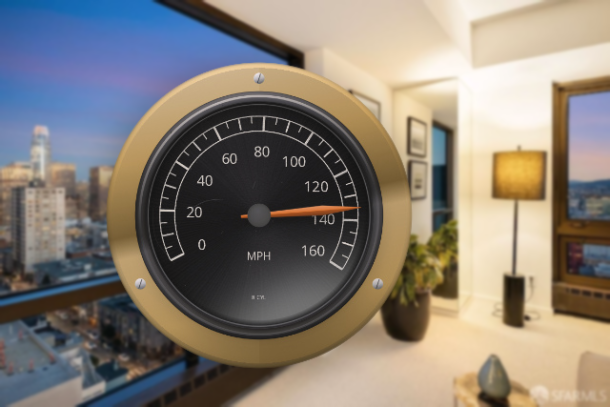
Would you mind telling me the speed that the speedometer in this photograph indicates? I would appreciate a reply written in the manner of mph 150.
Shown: mph 135
